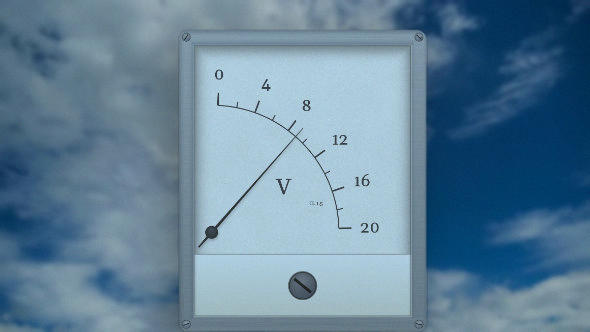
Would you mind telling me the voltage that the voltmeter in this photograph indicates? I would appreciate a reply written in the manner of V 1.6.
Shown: V 9
